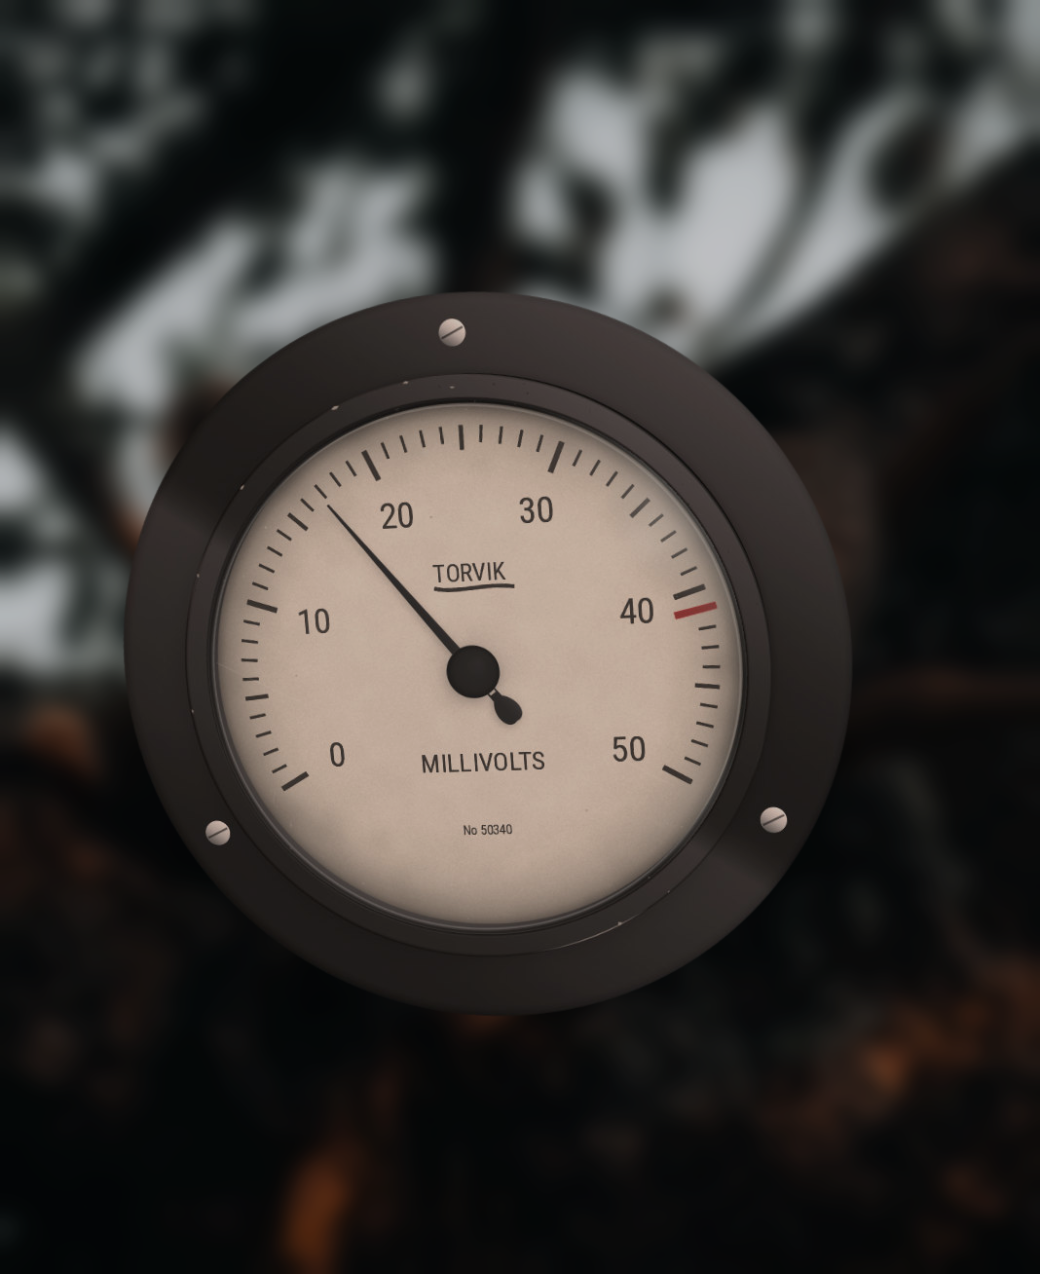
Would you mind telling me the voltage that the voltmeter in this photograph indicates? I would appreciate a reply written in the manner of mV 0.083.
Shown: mV 17
